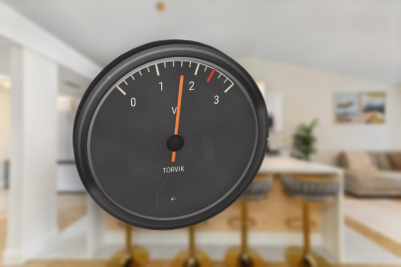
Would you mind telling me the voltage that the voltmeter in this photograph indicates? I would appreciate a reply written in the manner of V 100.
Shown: V 1.6
